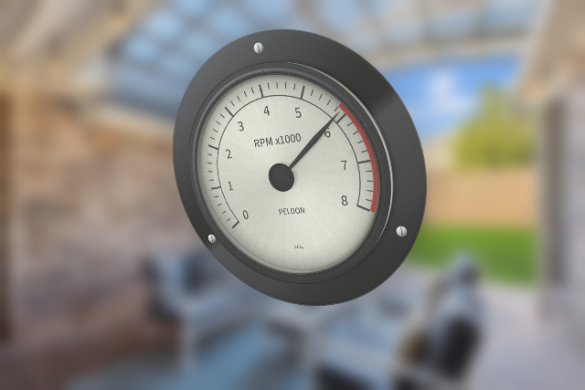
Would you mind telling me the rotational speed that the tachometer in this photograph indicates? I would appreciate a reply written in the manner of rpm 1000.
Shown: rpm 5900
